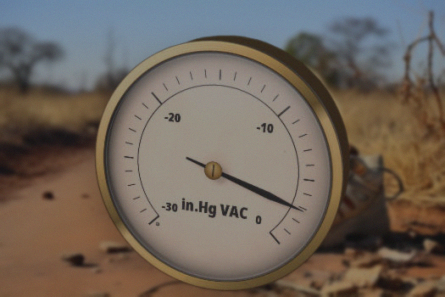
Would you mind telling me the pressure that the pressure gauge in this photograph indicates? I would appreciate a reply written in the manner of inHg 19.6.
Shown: inHg -3
